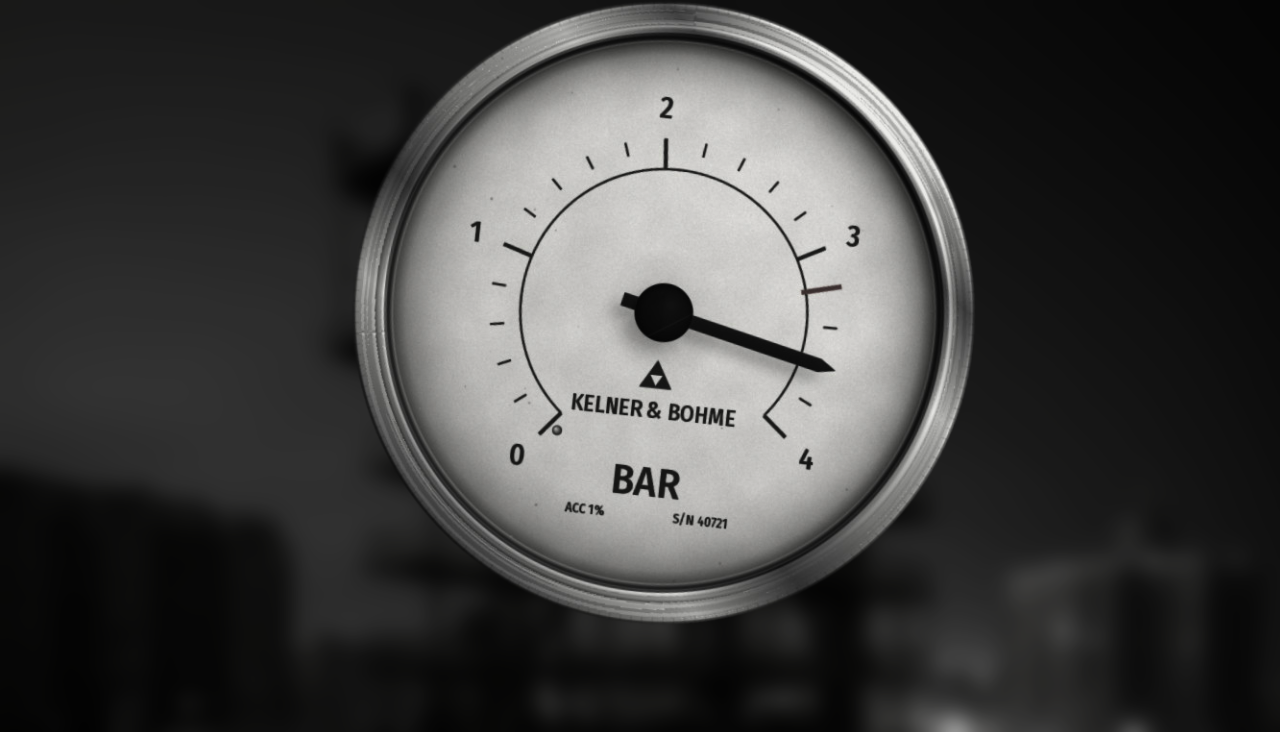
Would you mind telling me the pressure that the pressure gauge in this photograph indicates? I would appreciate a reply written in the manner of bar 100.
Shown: bar 3.6
